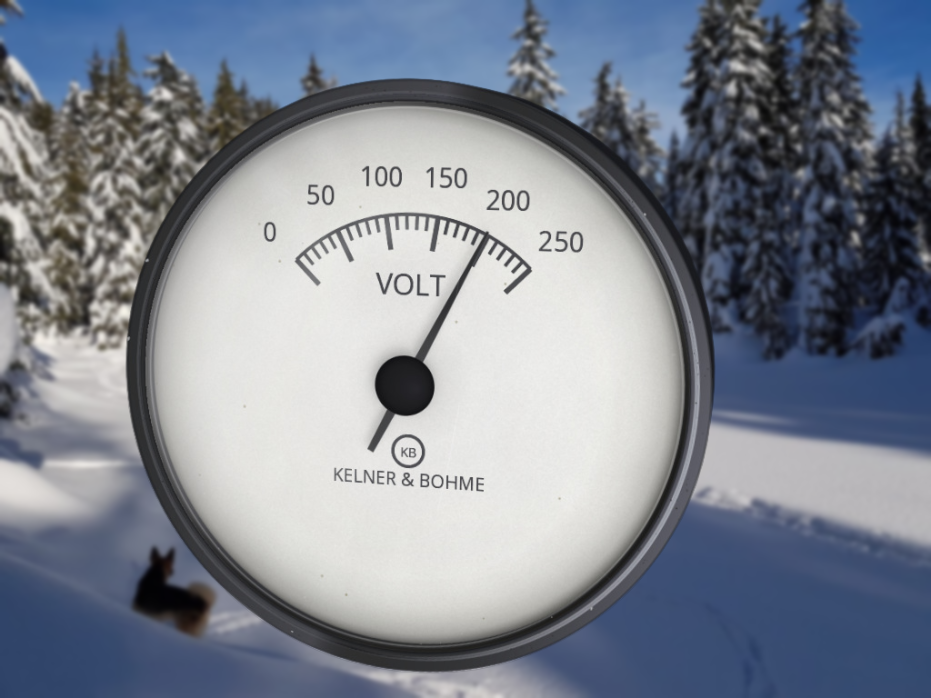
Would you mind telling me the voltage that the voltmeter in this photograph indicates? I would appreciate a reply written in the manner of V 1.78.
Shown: V 200
